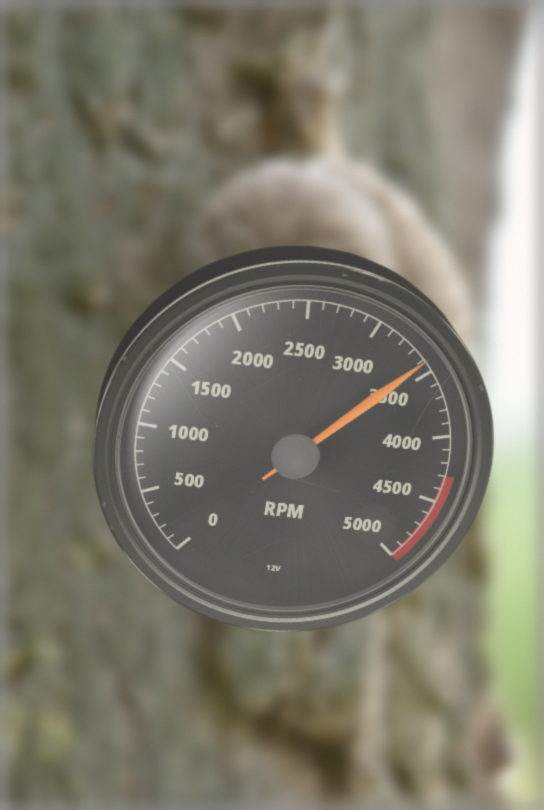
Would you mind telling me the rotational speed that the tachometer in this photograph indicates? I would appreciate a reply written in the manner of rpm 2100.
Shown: rpm 3400
